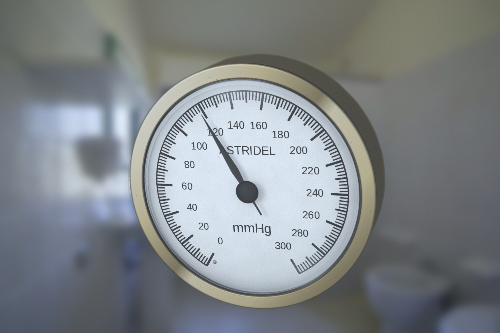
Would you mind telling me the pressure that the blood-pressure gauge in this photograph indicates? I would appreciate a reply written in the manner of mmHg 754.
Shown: mmHg 120
